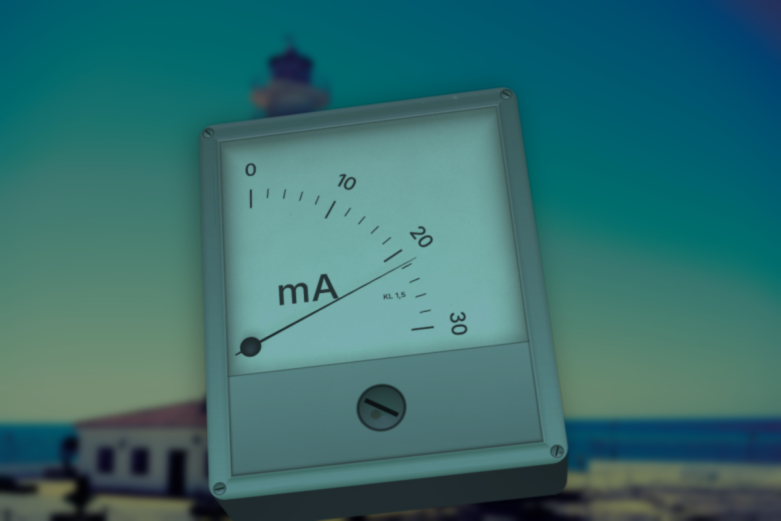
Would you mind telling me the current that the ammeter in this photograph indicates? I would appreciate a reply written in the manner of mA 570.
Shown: mA 22
